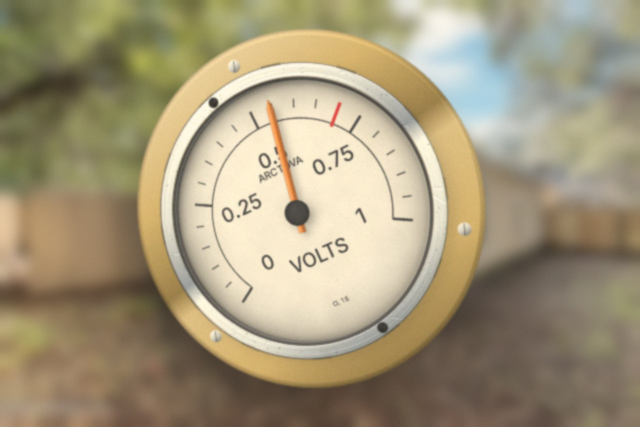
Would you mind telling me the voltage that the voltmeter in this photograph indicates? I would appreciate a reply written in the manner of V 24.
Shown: V 0.55
